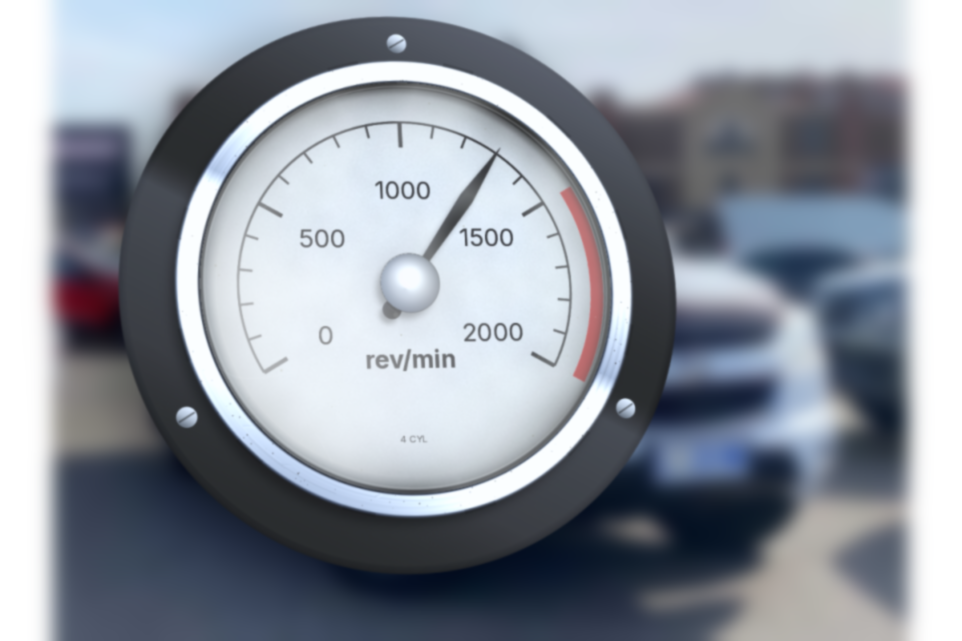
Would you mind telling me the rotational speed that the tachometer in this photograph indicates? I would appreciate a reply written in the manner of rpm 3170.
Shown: rpm 1300
